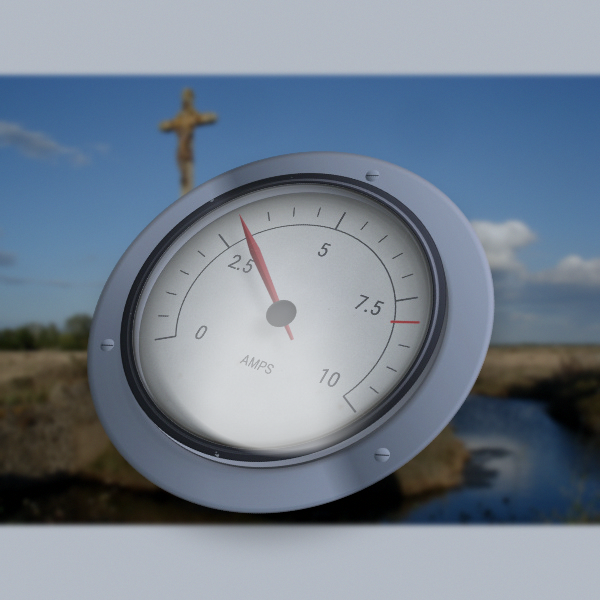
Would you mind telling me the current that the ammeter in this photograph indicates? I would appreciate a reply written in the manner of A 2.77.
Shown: A 3
